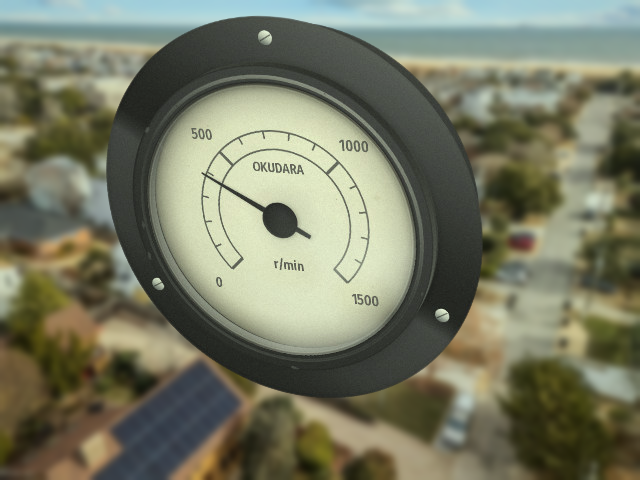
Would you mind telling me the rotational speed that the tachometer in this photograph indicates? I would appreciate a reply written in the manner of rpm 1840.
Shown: rpm 400
